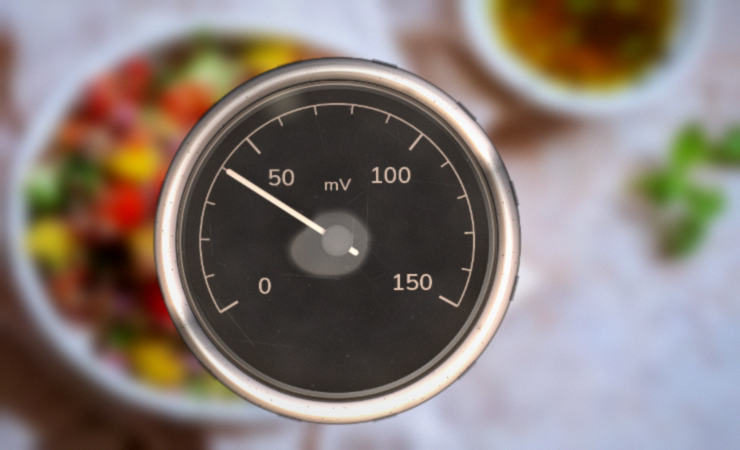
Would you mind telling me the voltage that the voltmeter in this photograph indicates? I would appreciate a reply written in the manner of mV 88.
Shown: mV 40
